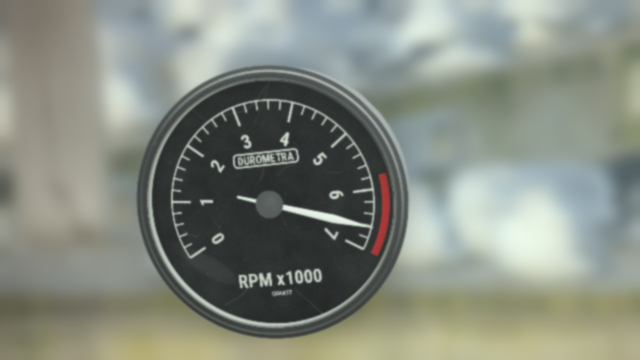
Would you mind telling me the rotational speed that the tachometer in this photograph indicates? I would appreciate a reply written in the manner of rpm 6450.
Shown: rpm 6600
